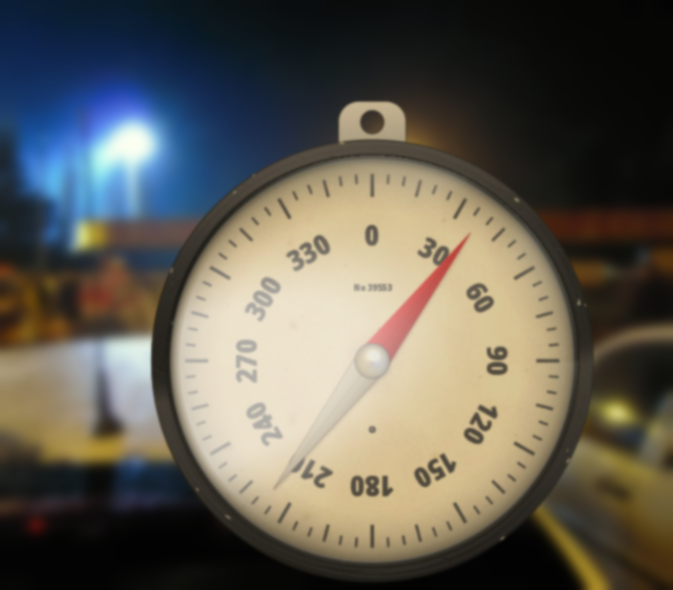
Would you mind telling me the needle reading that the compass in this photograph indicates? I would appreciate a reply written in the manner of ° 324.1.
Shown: ° 37.5
